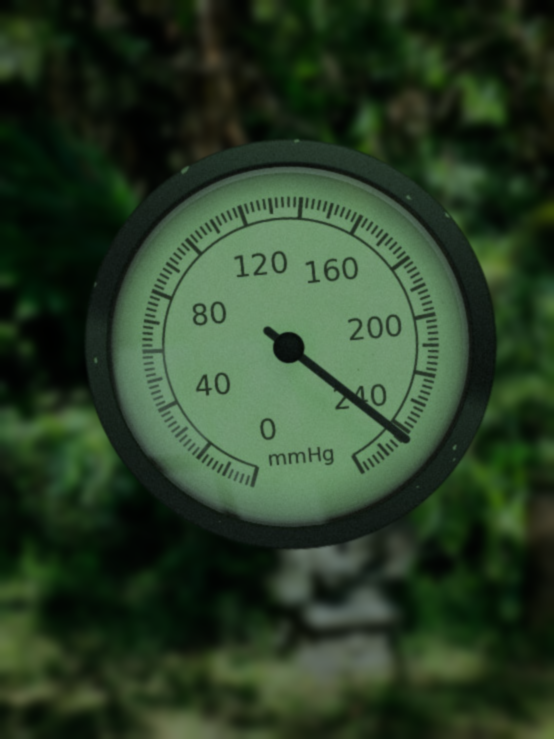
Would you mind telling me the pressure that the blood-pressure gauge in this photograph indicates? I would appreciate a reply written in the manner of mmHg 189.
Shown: mmHg 242
